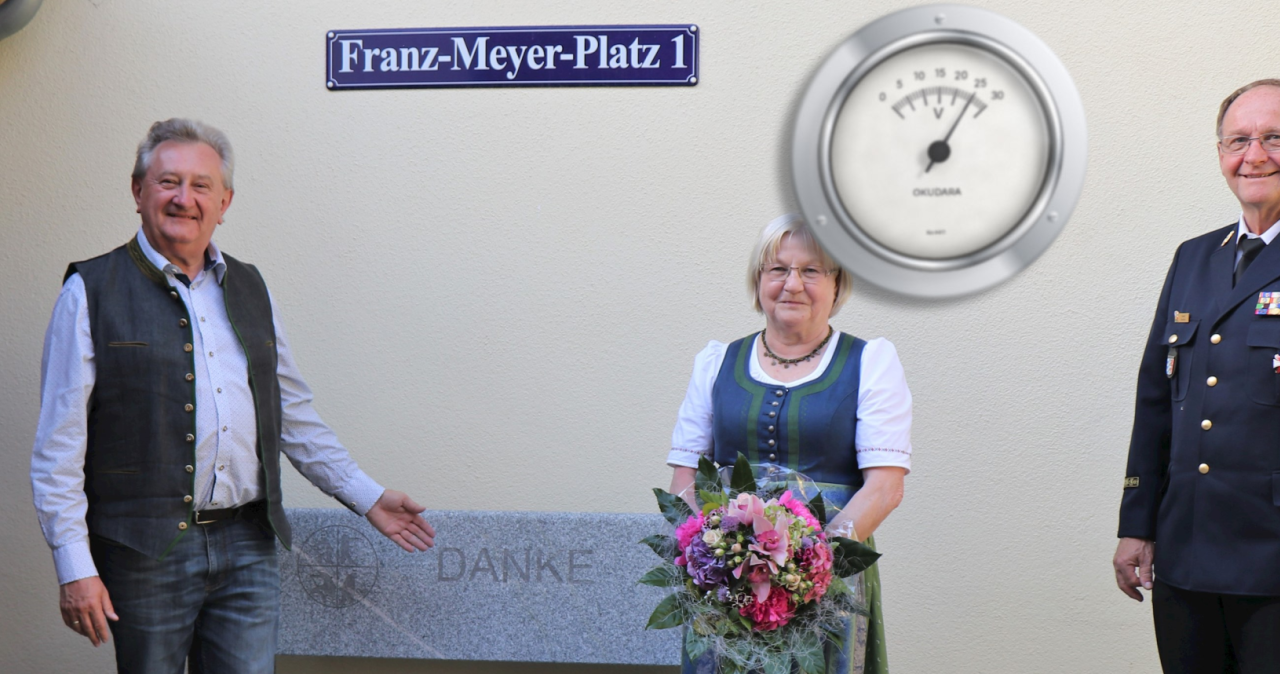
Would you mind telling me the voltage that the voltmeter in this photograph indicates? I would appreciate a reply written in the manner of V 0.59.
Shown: V 25
